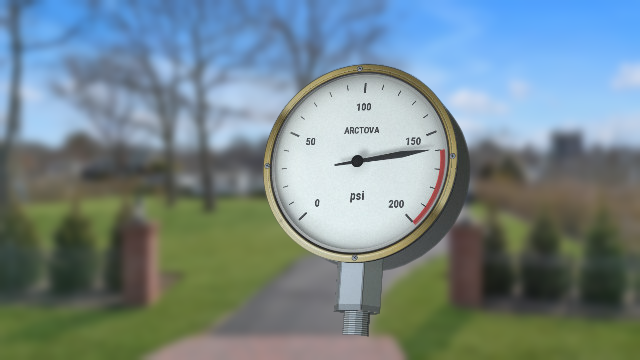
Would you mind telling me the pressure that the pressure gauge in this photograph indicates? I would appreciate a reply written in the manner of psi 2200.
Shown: psi 160
